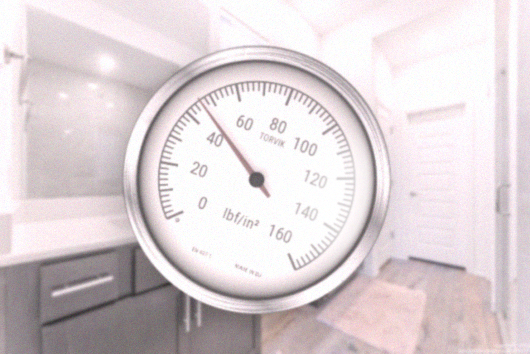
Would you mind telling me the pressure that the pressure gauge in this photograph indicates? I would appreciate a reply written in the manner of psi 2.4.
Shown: psi 46
